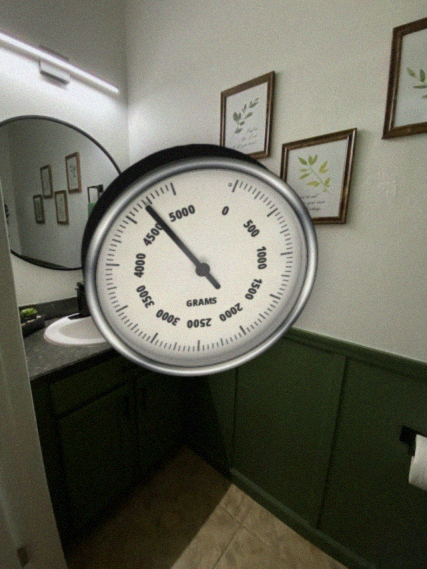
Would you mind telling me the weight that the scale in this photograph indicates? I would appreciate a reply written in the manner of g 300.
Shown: g 4700
